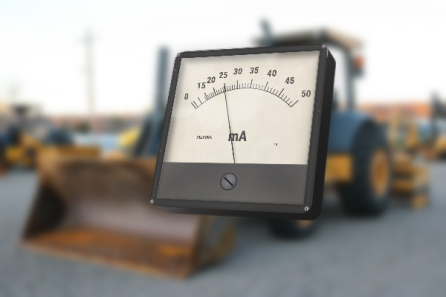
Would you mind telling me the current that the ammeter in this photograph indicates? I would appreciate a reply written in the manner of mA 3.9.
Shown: mA 25
